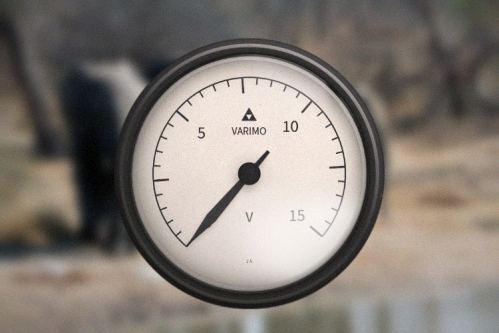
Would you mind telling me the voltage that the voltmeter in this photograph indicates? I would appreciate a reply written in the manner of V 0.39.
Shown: V 0
